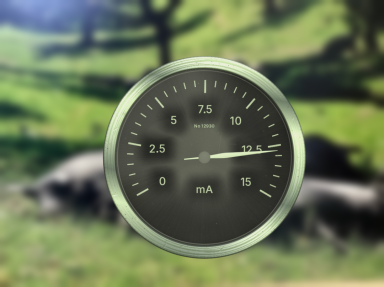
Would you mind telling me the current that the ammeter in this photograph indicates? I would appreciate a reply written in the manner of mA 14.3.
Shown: mA 12.75
